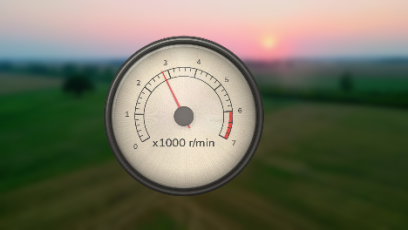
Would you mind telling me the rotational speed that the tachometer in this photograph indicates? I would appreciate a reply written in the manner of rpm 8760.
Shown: rpm 2800
